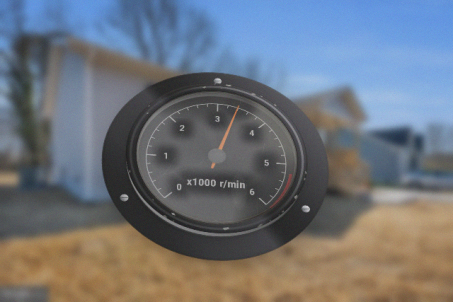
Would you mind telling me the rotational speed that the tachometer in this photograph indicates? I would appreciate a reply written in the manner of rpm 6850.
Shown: rpm 3400
